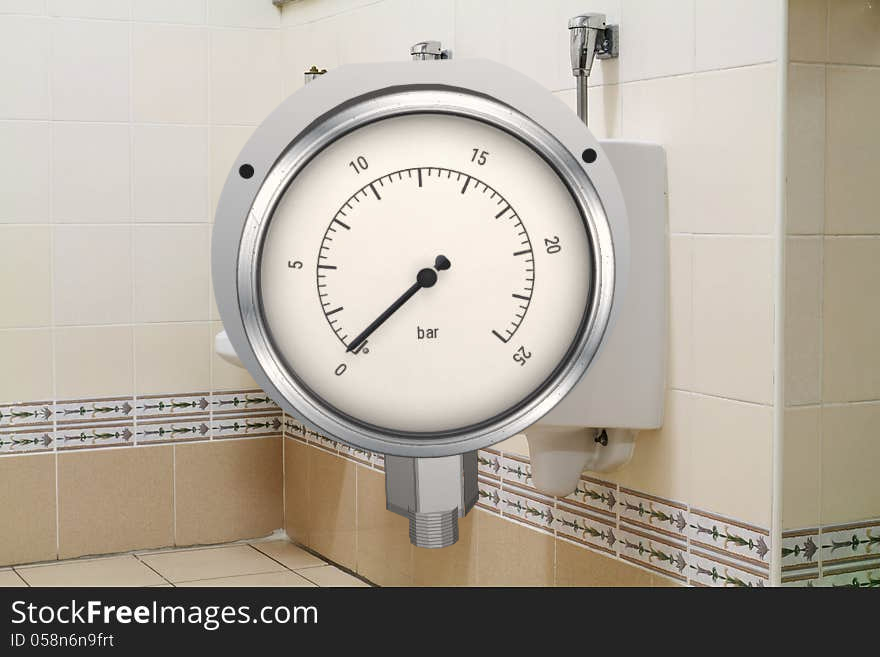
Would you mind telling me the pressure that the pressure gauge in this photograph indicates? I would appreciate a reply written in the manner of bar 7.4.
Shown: bar 0.5
